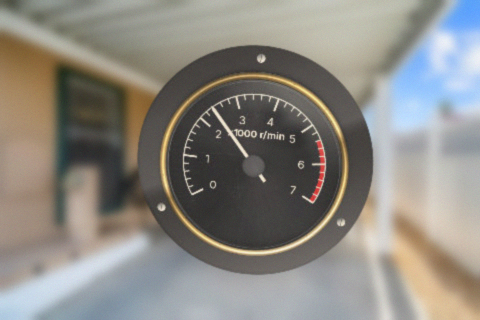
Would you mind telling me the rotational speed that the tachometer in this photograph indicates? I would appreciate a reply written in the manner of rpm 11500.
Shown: rpm 2400
